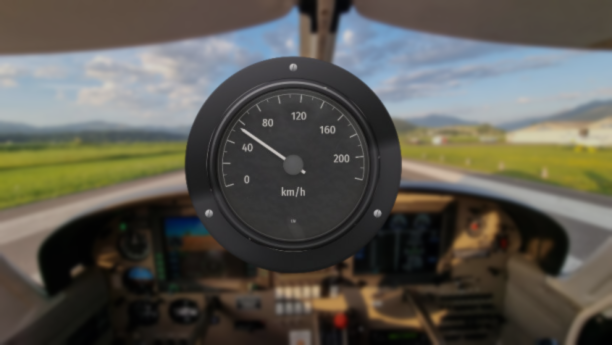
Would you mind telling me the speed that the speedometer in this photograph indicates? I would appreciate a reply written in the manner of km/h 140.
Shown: km/h 55
